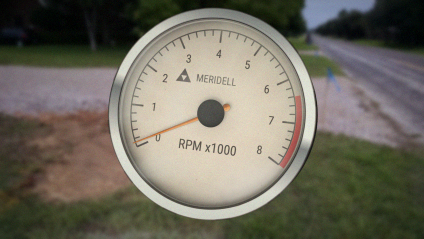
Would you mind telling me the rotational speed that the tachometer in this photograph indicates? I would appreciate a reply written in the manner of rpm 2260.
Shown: rpm 100
